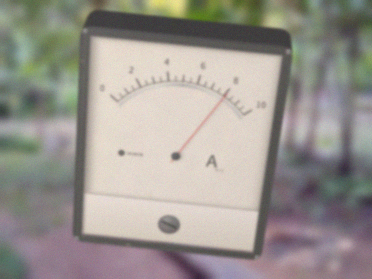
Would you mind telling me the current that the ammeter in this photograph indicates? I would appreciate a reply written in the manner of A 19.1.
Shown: A 8
